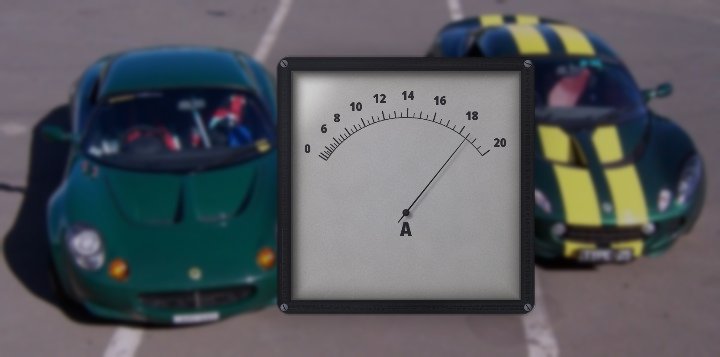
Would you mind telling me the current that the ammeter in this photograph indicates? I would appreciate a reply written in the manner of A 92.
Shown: A 18.5
